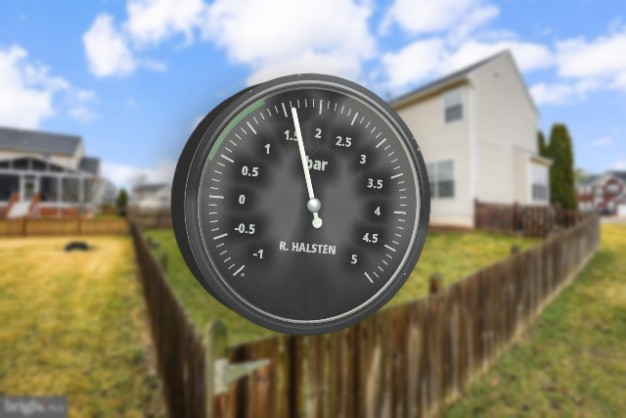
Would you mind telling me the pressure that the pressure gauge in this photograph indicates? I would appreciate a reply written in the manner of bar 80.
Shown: bar 1.6
